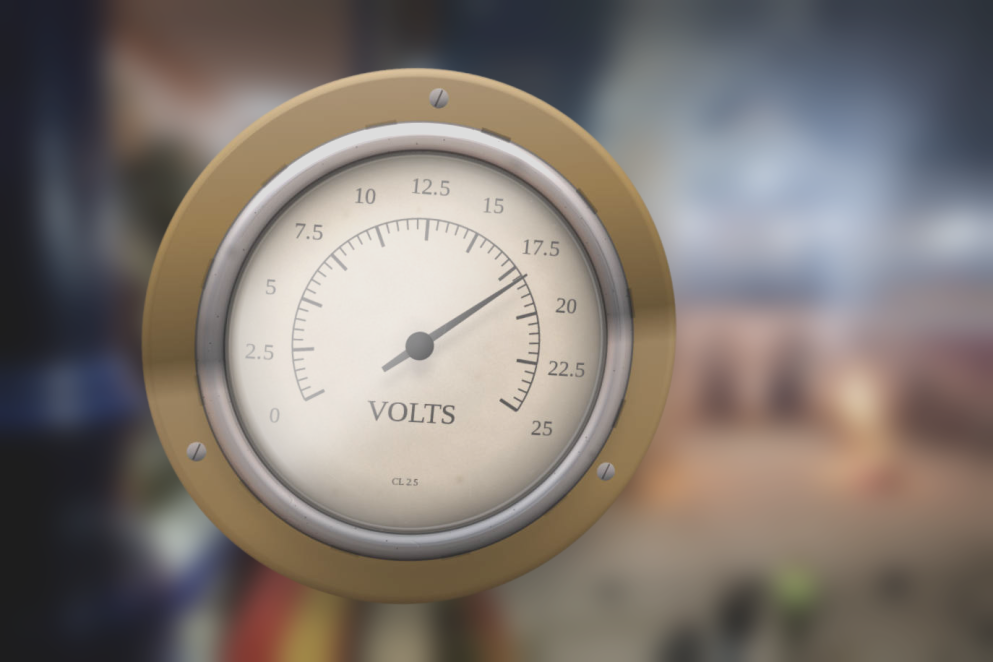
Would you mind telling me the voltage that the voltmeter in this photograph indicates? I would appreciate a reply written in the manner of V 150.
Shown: V 18
